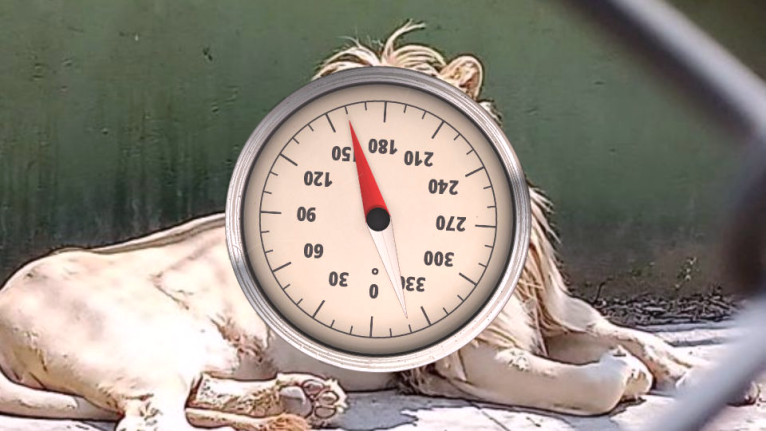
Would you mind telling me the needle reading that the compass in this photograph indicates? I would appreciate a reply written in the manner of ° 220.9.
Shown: ° 160
